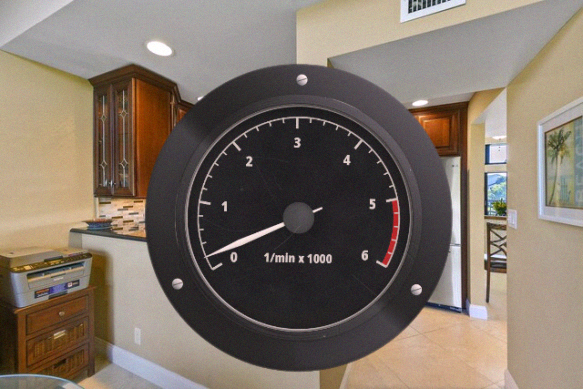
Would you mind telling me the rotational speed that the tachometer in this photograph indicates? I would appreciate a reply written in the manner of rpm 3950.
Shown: rpm 200
